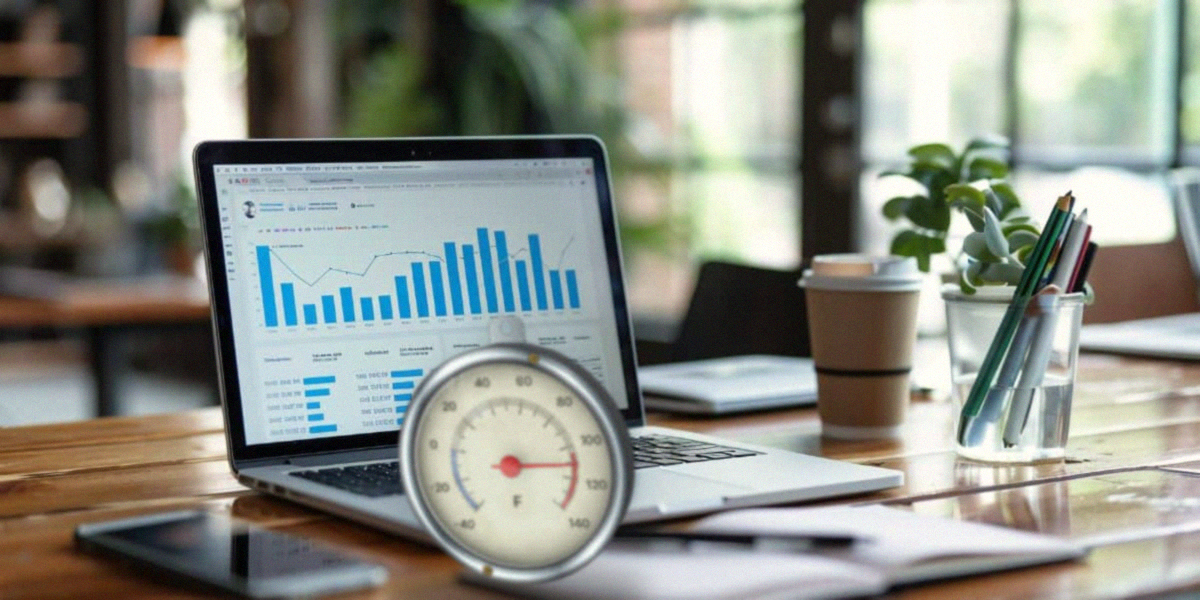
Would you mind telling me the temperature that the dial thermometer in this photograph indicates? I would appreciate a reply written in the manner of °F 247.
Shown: °F 110
